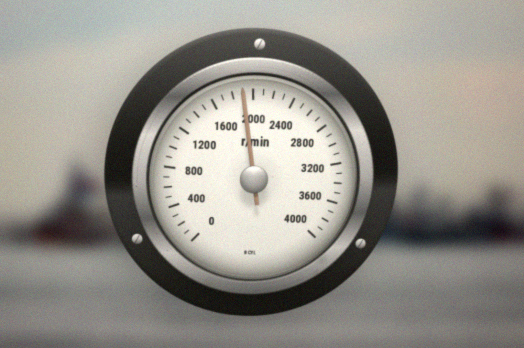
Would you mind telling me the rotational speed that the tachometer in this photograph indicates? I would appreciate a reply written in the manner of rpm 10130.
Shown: rpm 1900
